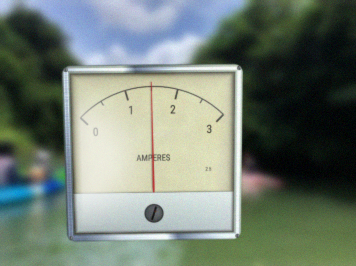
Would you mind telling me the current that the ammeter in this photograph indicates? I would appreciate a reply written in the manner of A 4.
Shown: A 1.5
